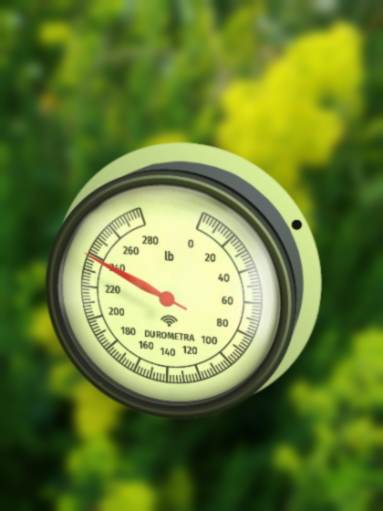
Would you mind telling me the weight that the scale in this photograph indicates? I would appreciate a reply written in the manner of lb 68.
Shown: lb 240
